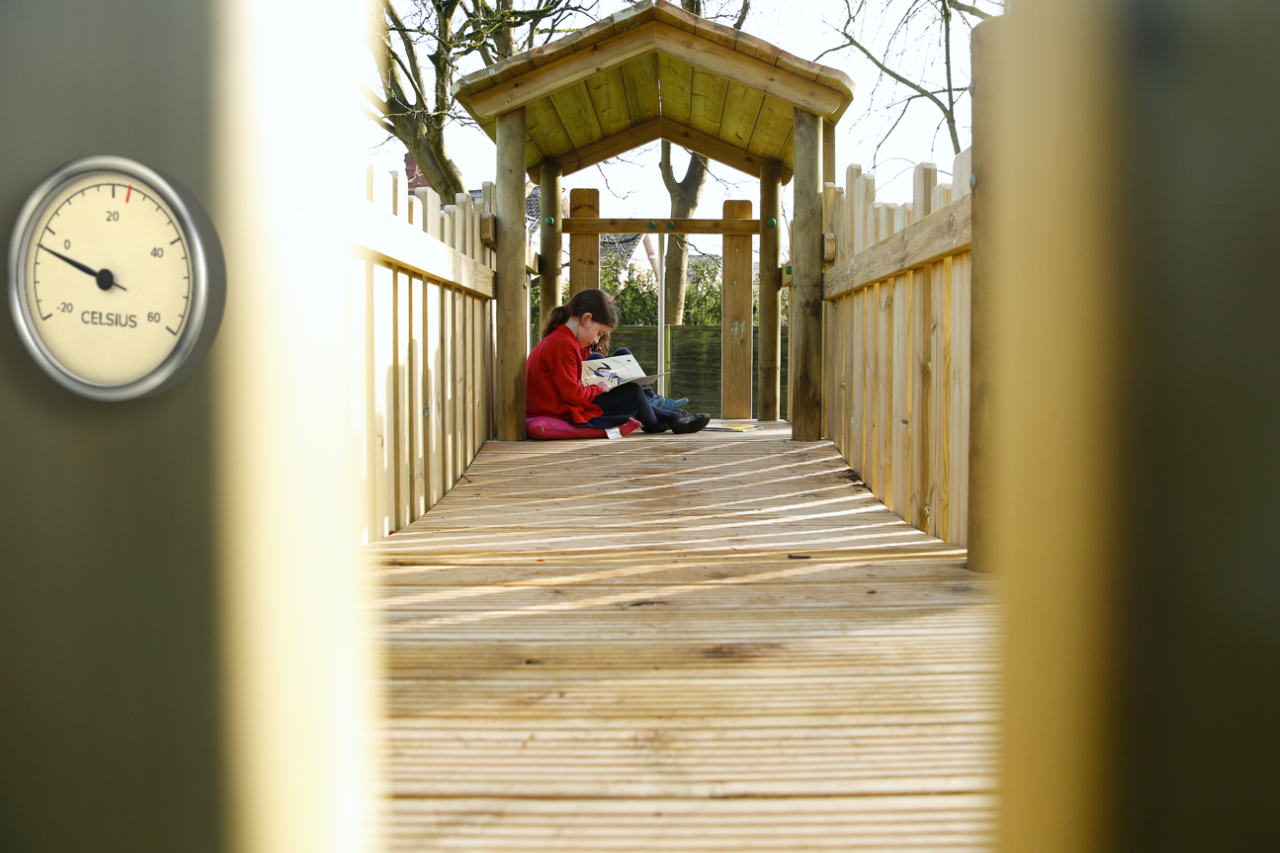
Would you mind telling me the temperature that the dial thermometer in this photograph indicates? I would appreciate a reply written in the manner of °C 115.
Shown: °C -4
